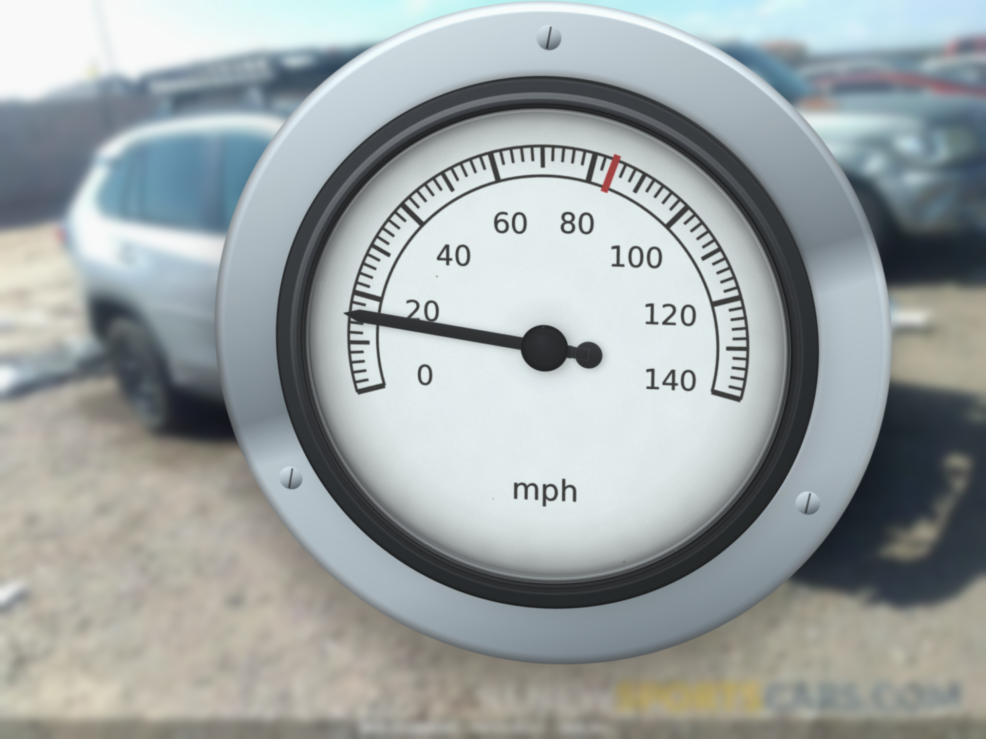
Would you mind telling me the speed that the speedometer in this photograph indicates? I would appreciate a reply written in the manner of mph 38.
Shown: mph 16
